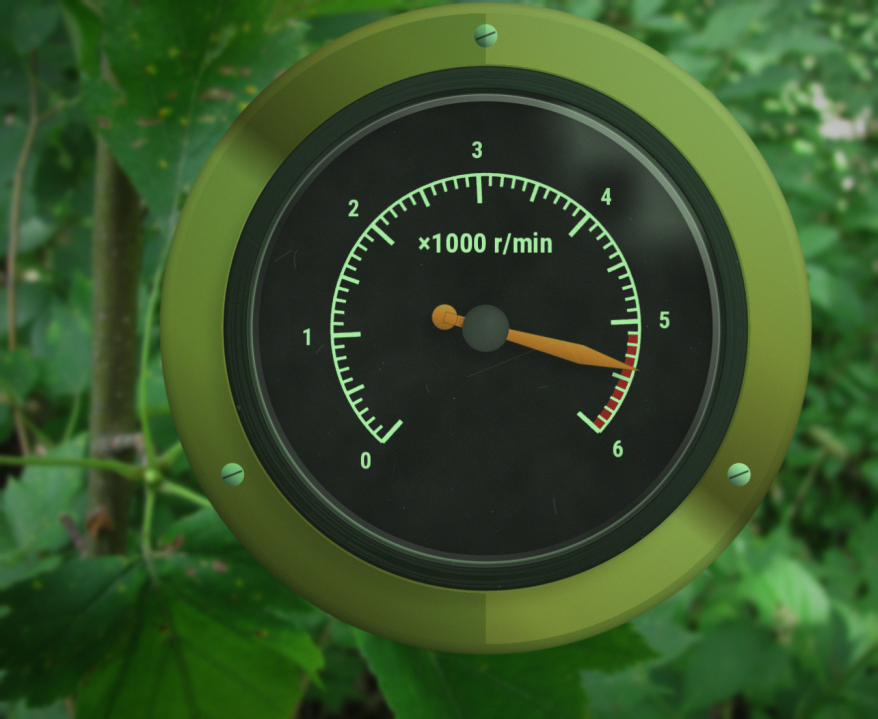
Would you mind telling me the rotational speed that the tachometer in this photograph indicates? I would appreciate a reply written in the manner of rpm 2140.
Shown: rpm 5400
